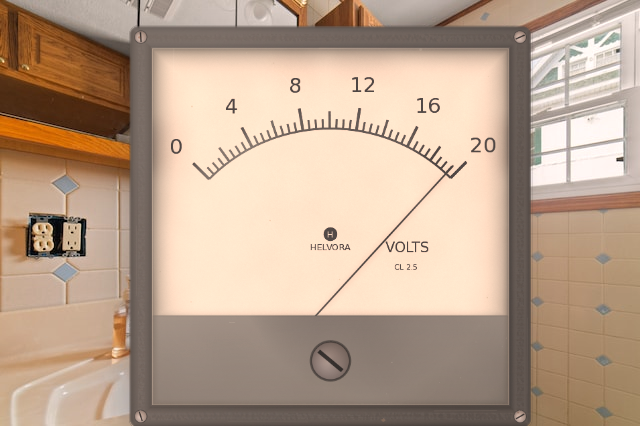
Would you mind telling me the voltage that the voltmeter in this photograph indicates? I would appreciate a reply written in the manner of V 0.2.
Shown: V 19.5
